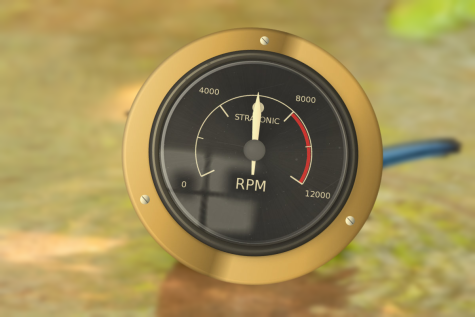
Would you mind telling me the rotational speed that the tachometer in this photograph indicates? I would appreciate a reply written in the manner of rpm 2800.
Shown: rpm 6000
